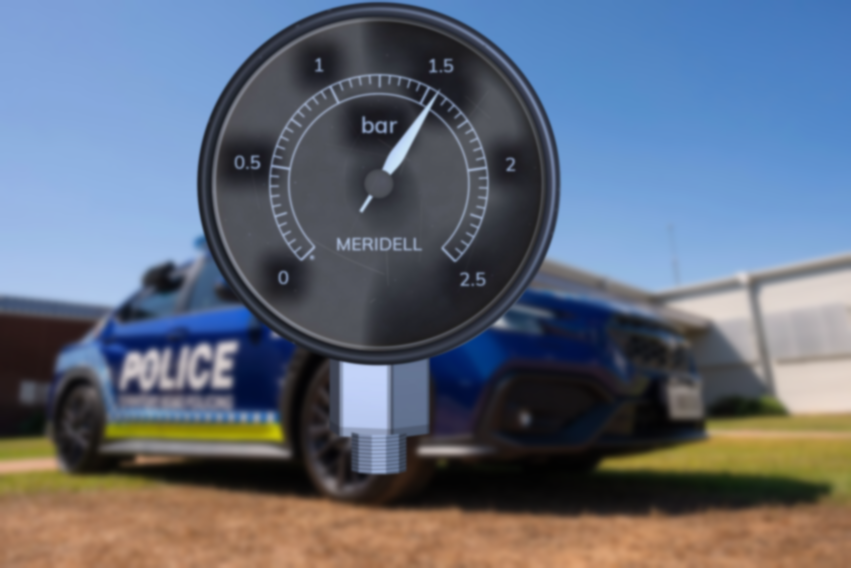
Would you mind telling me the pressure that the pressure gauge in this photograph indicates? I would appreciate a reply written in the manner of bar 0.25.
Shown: bar 1.55
